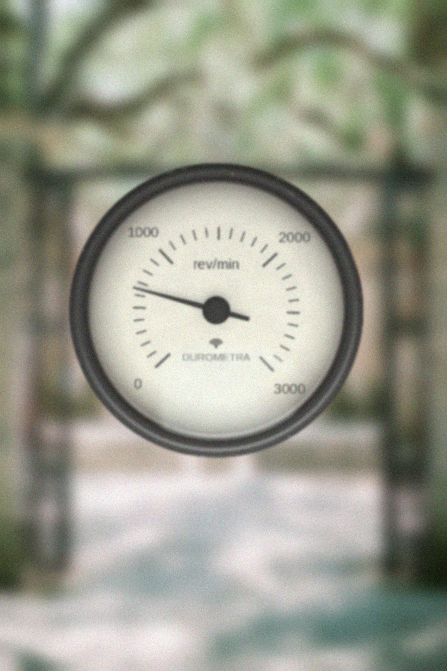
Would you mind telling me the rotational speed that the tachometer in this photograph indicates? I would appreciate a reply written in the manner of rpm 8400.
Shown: rpm 650
